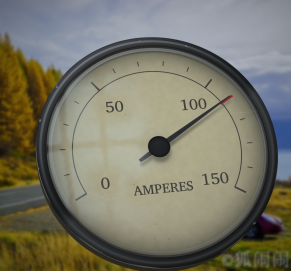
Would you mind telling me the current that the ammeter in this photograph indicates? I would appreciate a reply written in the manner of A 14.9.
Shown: A 110
